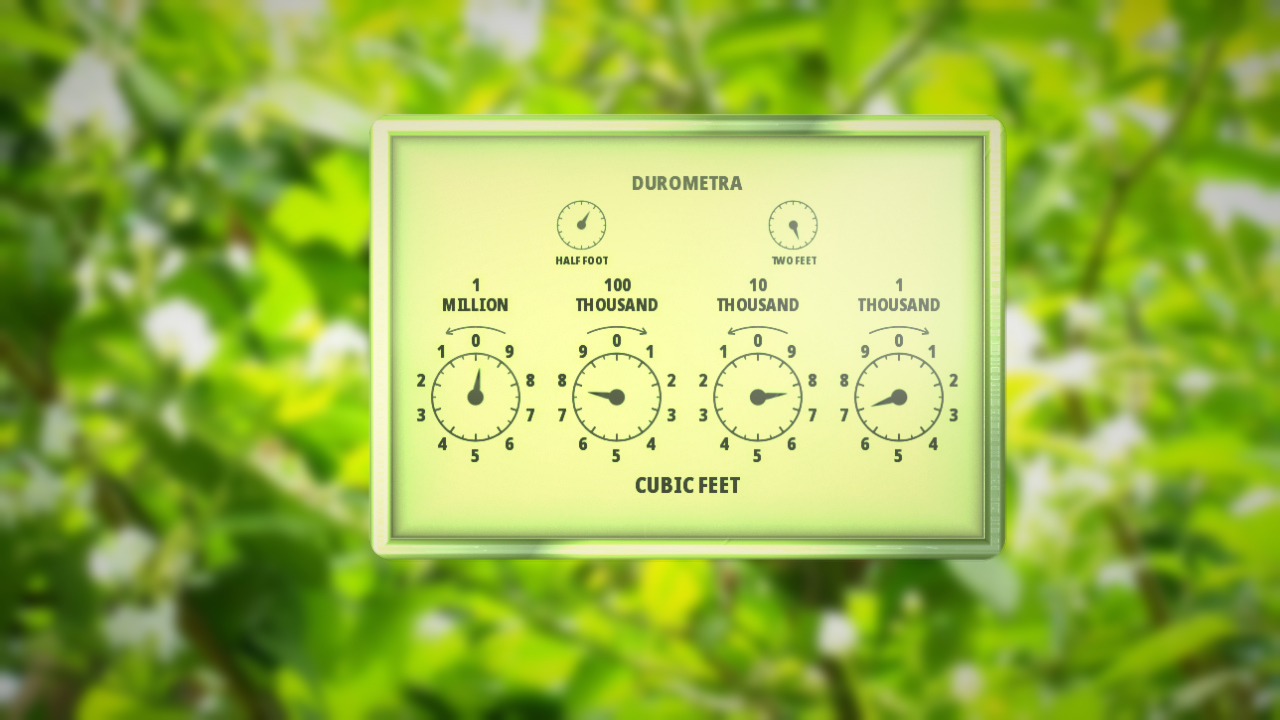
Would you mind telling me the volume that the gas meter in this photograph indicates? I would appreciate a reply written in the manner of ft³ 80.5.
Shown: ft³ 977700
